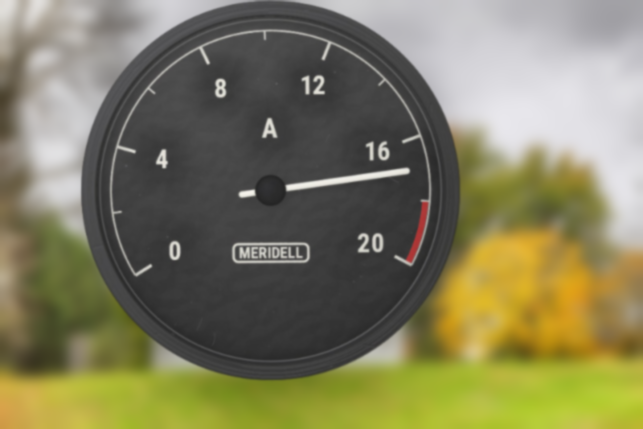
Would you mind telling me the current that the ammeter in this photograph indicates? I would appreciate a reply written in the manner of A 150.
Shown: A 17
